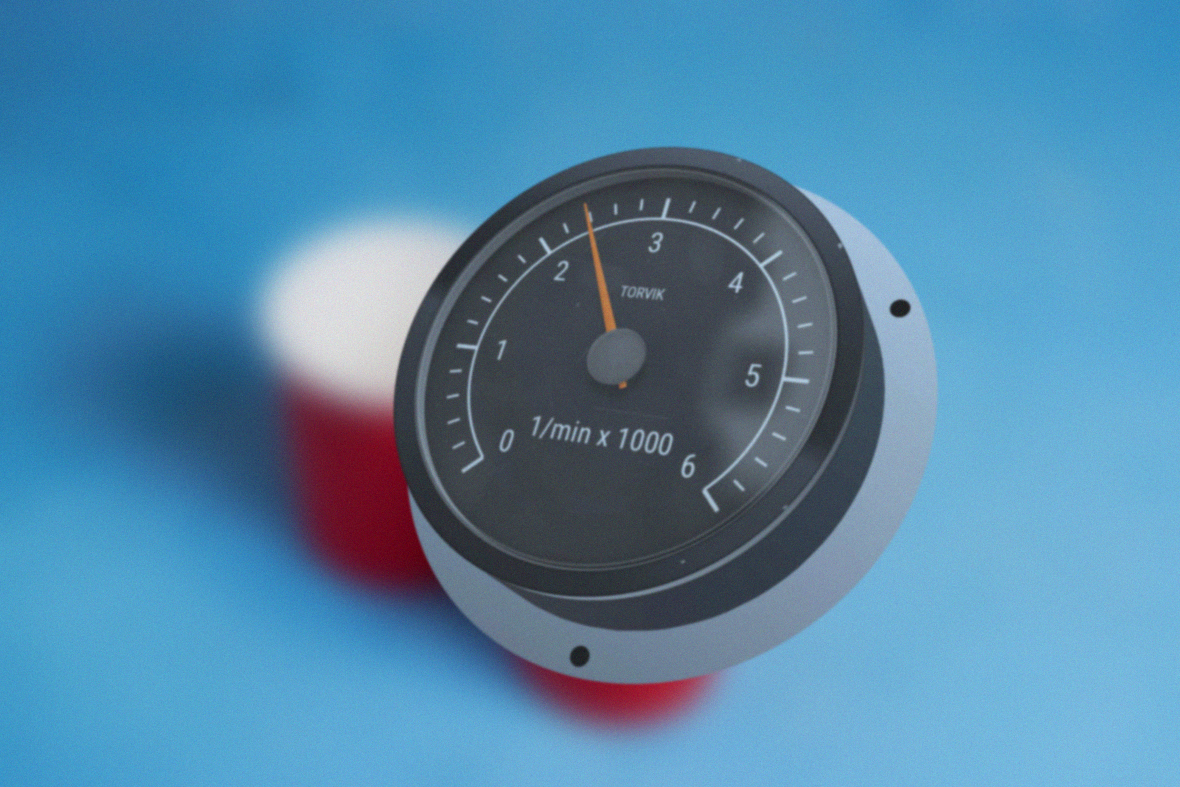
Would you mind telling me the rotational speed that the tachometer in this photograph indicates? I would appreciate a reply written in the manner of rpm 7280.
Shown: rpm 2400
